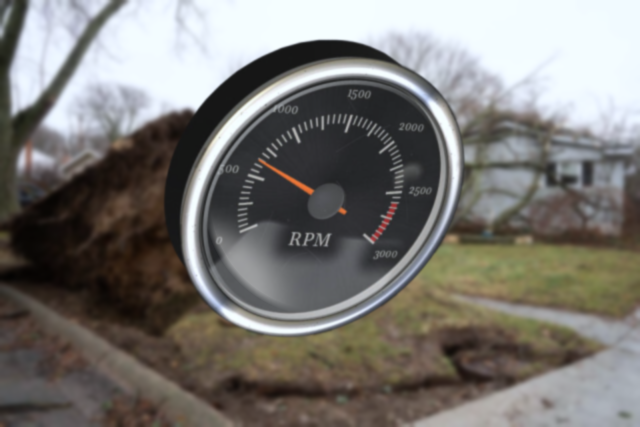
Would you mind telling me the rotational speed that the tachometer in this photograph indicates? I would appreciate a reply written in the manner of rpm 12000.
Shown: rpm 650
